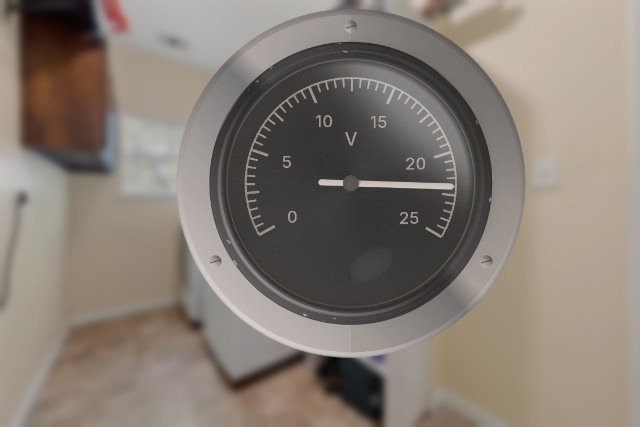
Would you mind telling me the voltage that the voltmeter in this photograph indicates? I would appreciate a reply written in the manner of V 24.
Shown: V 22
